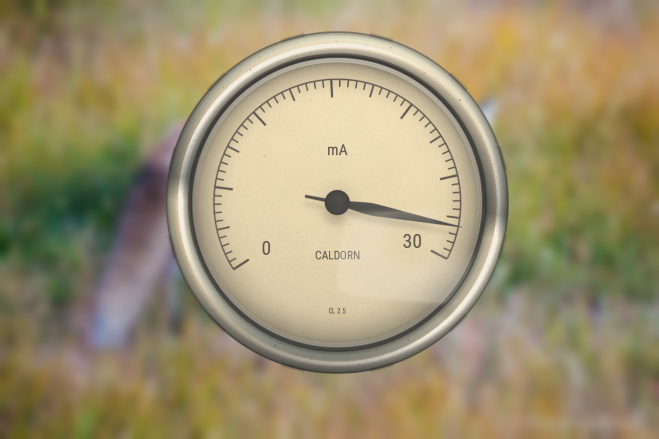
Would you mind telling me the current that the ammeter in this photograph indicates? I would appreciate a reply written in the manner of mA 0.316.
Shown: mA 28
